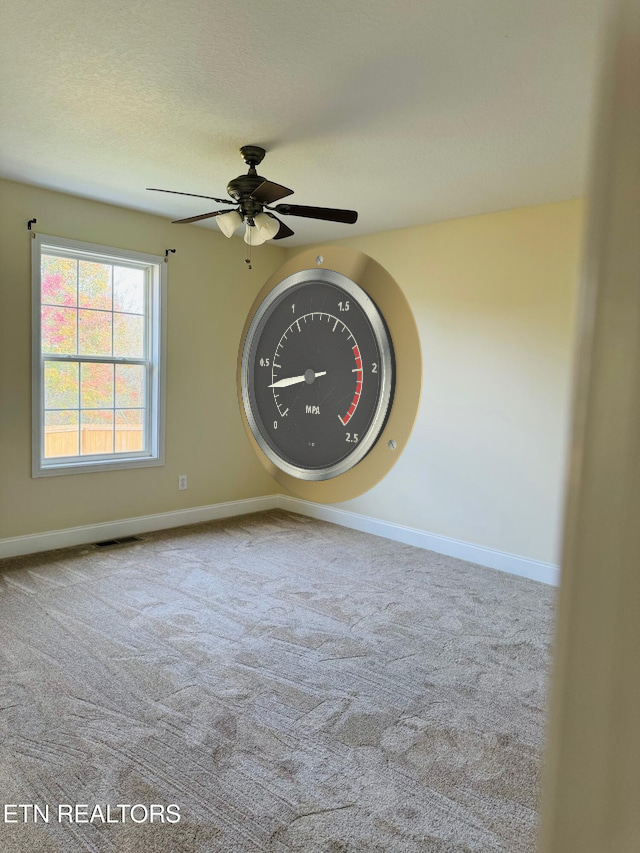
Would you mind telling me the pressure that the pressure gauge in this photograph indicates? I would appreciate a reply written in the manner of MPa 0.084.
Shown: MPa 0.3
